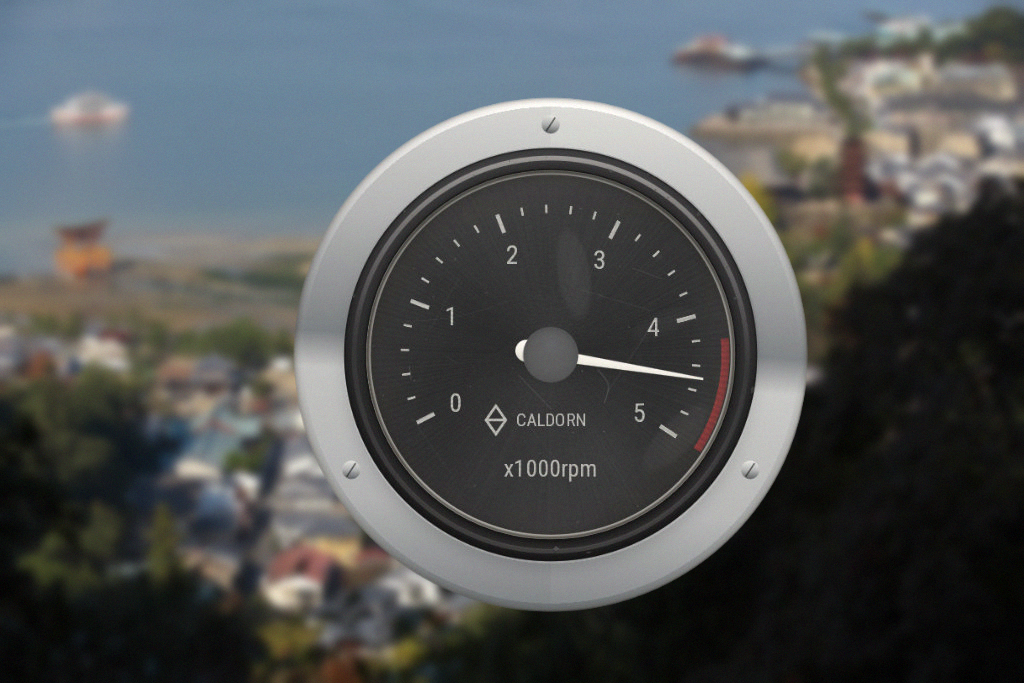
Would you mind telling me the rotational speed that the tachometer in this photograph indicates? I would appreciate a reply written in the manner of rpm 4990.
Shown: rpm 4500
